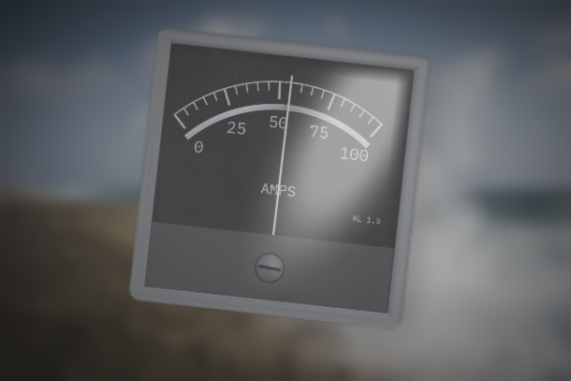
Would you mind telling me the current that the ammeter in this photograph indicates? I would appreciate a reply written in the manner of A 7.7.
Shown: A 55
